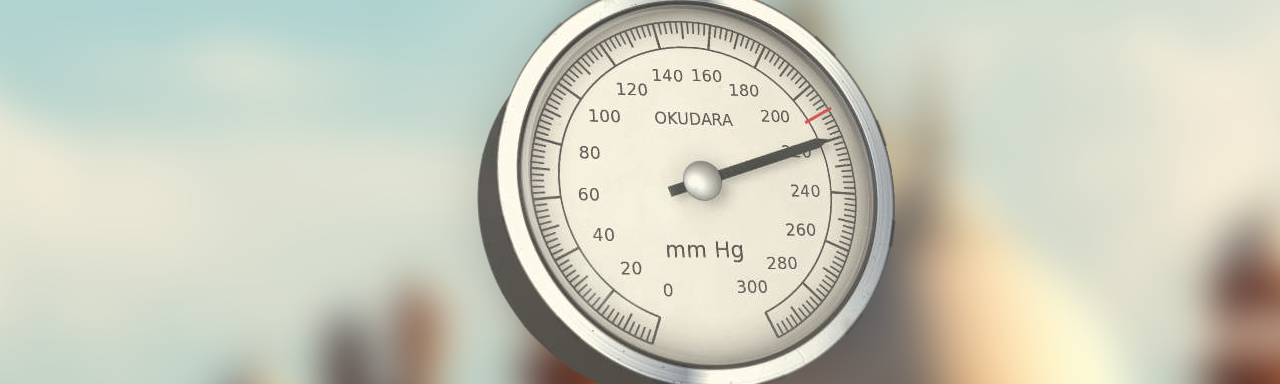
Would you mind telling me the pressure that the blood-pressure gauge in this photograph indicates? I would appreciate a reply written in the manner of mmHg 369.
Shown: mmHg 220
